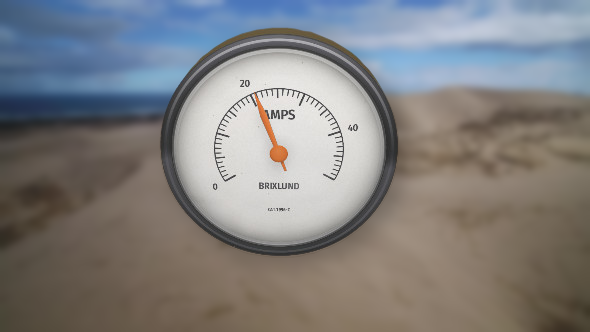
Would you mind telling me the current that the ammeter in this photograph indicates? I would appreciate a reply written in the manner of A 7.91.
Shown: A 21
